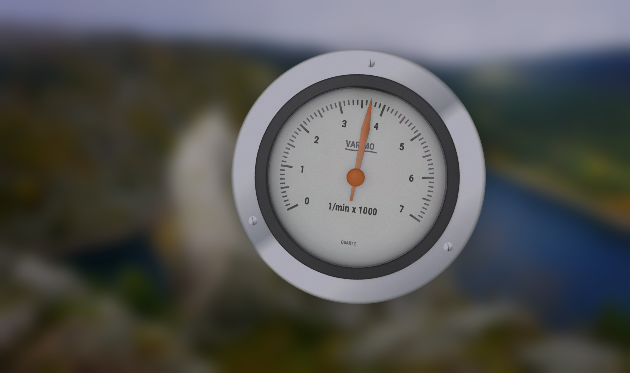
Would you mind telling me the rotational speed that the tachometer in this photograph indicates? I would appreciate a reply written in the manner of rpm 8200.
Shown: rpm 3700
